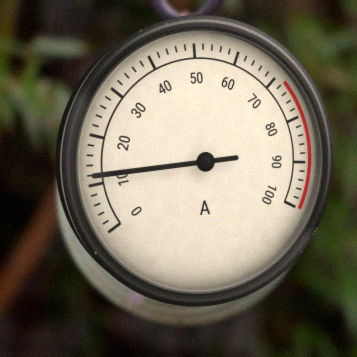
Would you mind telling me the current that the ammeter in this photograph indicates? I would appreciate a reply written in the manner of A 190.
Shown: A 12
